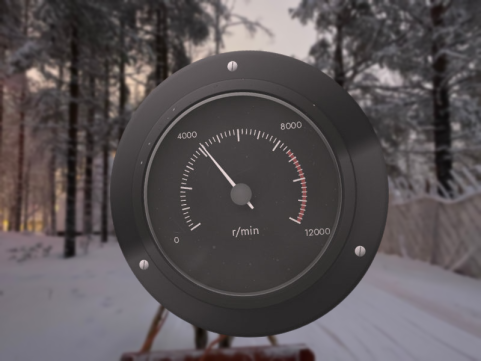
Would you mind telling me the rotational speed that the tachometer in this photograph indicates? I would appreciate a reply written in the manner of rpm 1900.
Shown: rpm 4200
